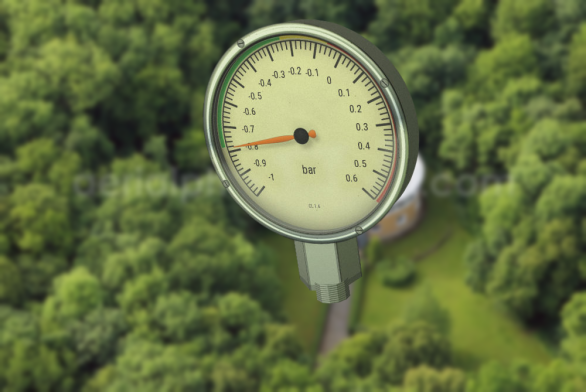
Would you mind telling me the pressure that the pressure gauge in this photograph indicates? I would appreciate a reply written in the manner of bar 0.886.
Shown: bar -0.78
